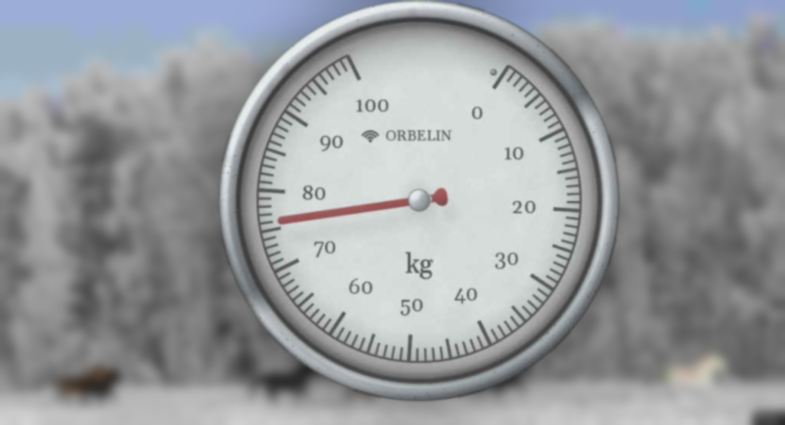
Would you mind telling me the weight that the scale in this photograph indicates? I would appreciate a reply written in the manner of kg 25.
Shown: kg 76
